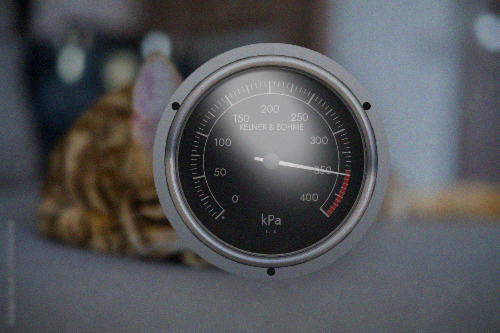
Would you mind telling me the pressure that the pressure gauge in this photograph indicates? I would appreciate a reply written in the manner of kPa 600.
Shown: kPa 350
